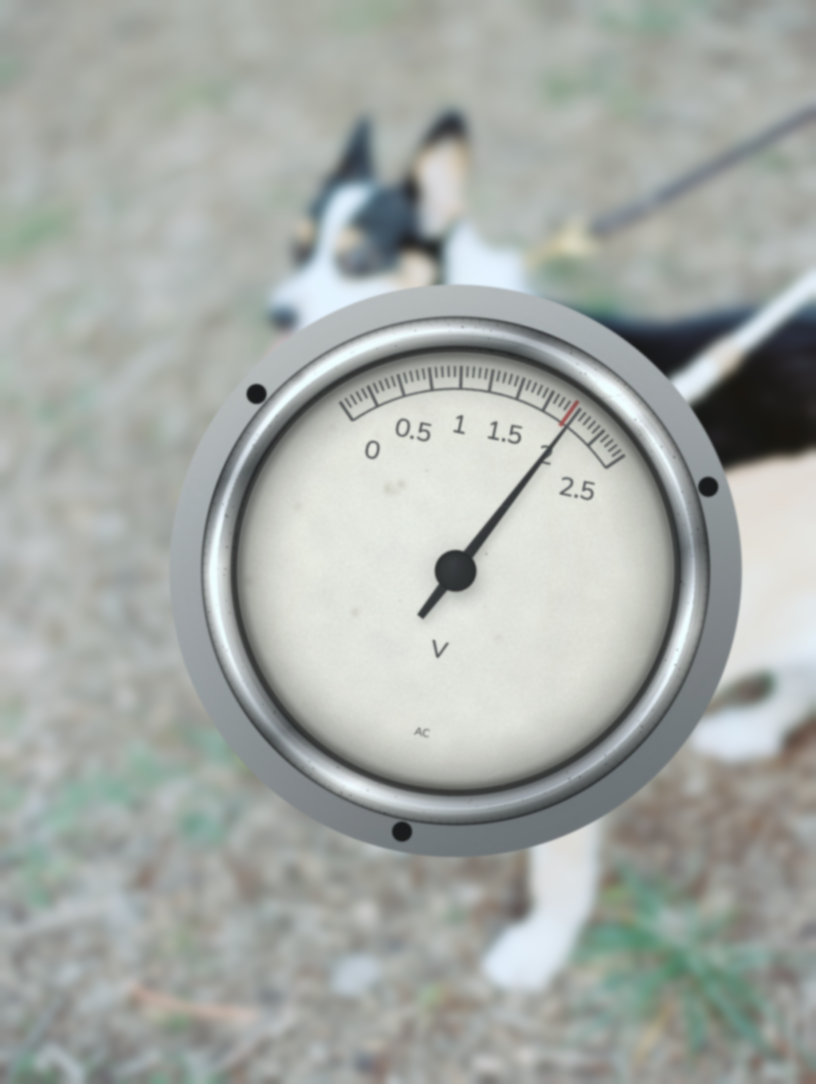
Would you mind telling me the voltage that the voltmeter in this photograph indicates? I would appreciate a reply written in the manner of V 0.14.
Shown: V 2
